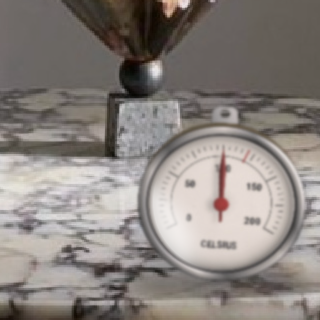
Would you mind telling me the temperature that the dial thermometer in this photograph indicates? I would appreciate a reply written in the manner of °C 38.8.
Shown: °C 100
